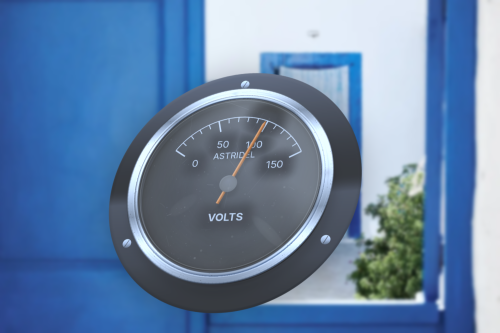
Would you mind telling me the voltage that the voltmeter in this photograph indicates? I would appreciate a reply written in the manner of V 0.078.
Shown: V 100
